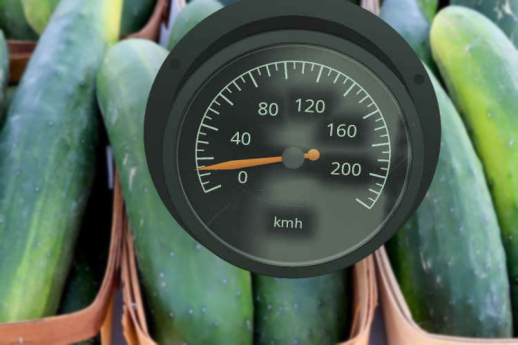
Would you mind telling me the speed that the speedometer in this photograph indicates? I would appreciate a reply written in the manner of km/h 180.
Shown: km/h 15
